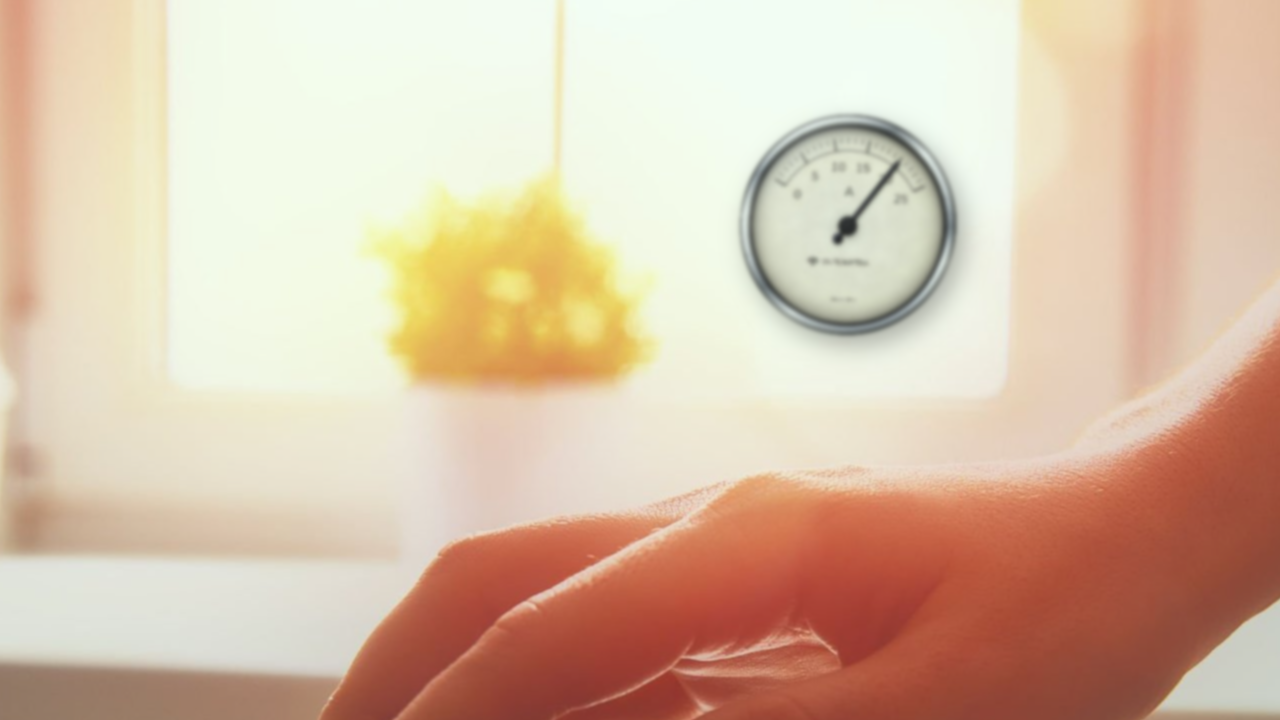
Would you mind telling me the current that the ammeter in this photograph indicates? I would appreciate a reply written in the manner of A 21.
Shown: A 20
